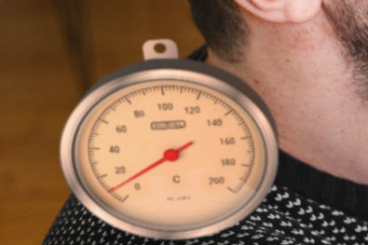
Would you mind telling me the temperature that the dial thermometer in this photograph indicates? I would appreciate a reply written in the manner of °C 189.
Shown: °C 10
